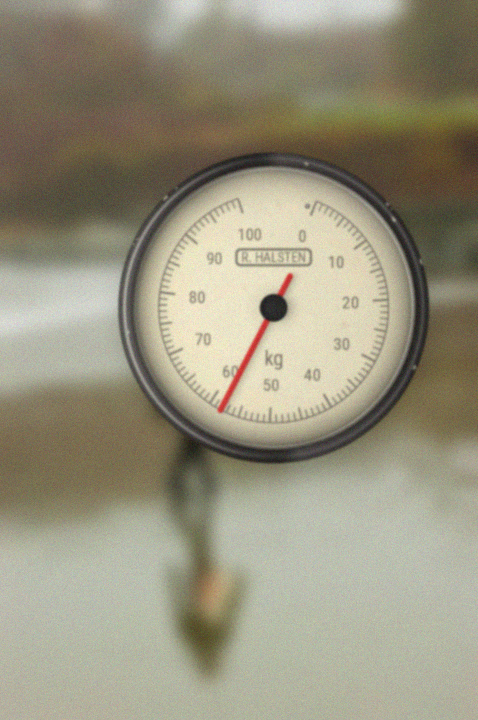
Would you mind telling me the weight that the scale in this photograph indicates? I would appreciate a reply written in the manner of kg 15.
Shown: kg 58
